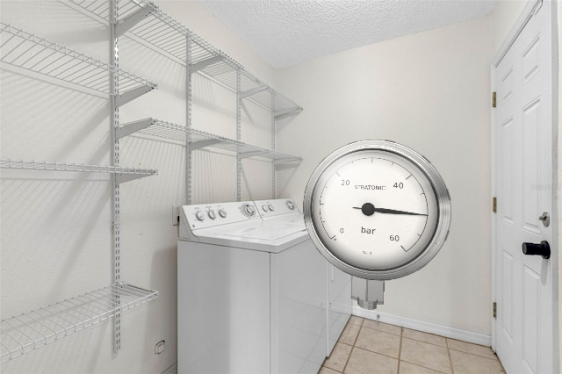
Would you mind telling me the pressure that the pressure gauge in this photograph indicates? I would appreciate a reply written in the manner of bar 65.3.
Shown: bar 50
